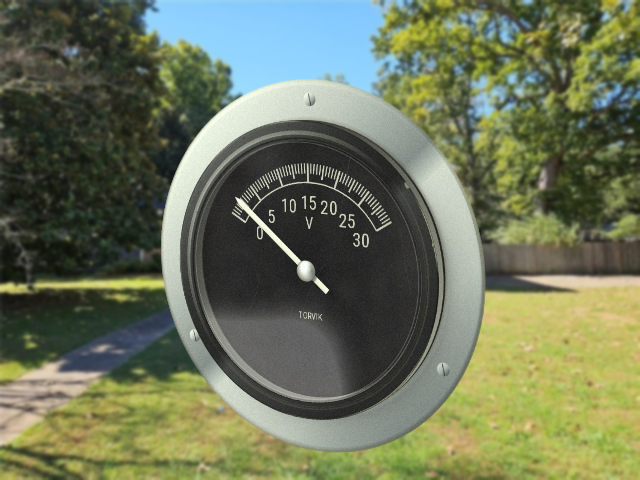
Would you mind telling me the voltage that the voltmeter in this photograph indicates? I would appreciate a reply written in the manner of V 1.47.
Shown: V 2.5
